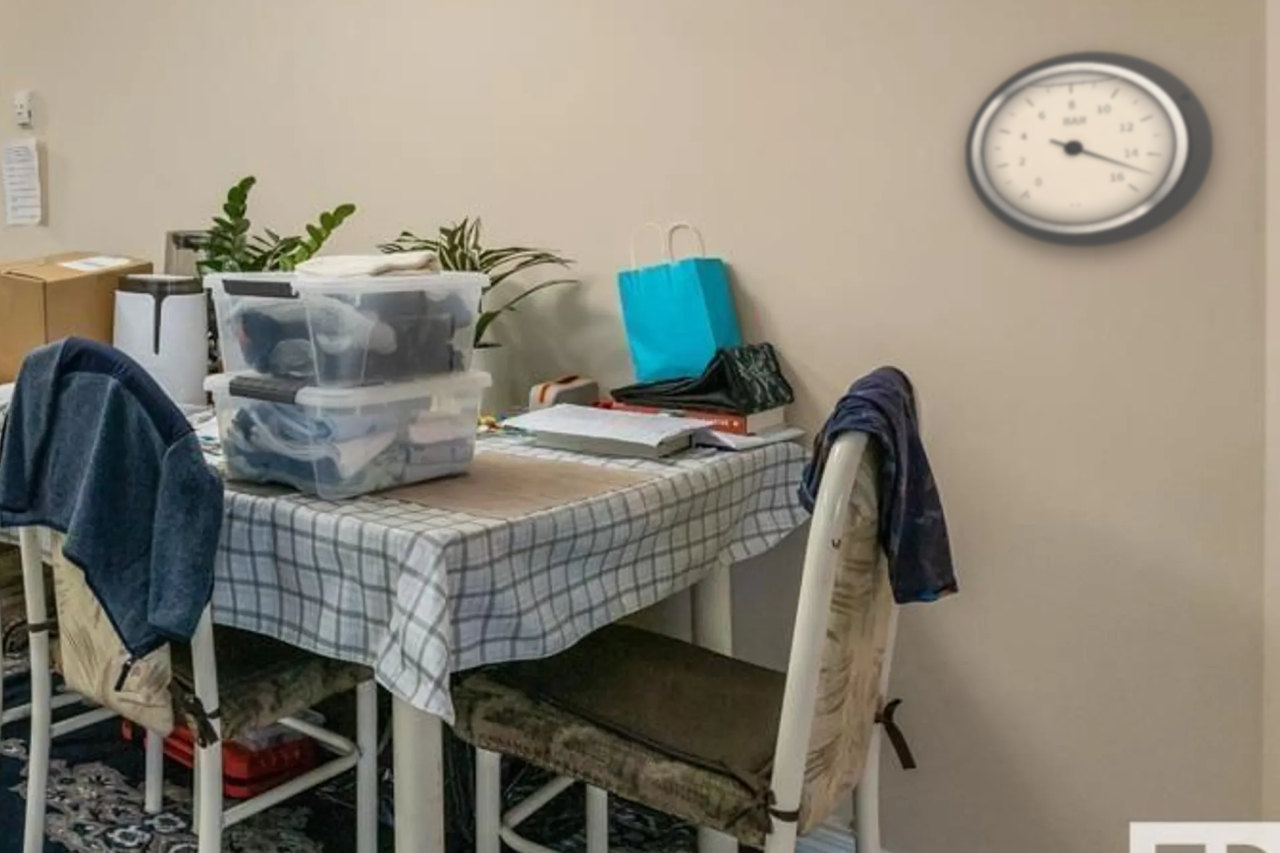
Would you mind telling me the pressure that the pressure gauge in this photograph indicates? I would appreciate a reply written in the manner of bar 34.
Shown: bar 15
